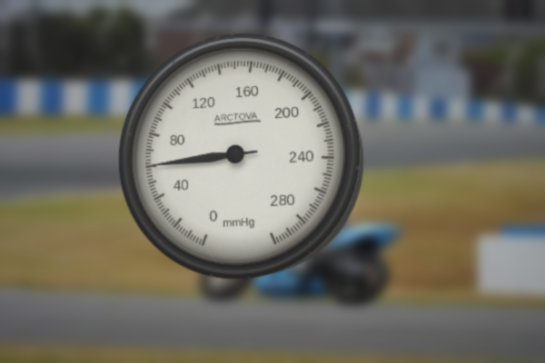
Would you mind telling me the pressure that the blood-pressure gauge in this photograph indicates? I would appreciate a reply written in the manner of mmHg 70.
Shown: mmHg 60
